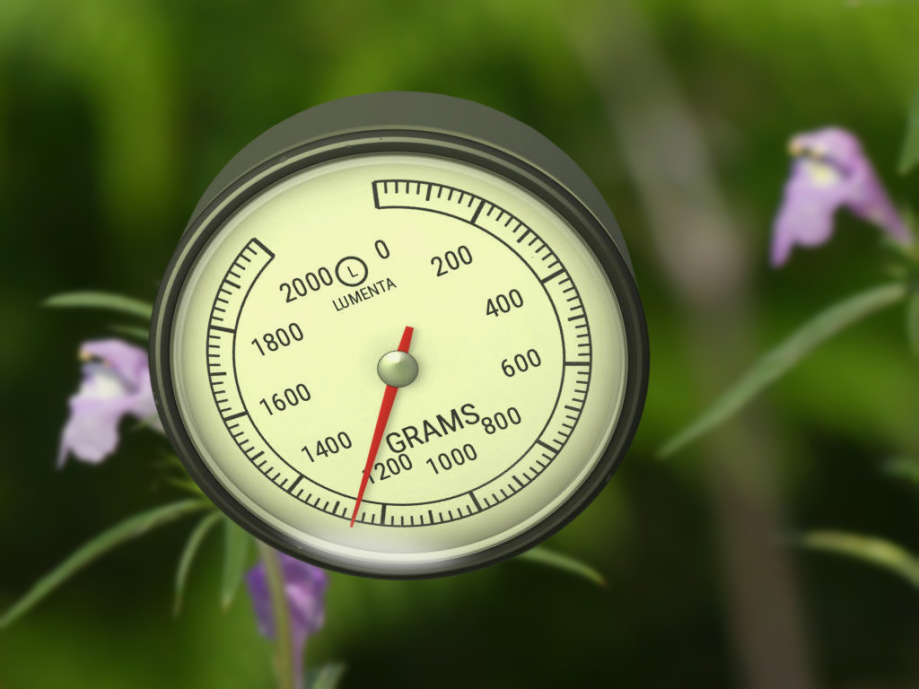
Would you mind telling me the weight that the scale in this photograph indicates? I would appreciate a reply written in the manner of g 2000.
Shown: g 1260
